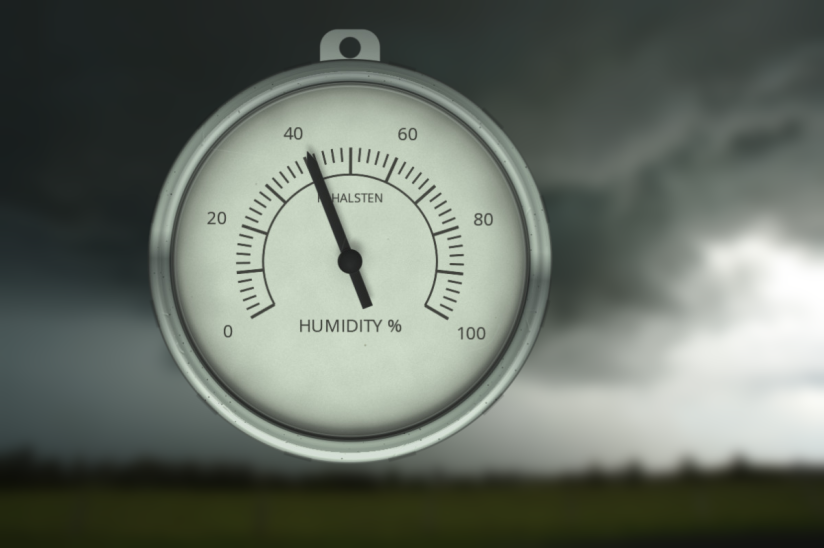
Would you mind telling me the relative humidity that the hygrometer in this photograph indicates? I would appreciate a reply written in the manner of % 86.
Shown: % 41
